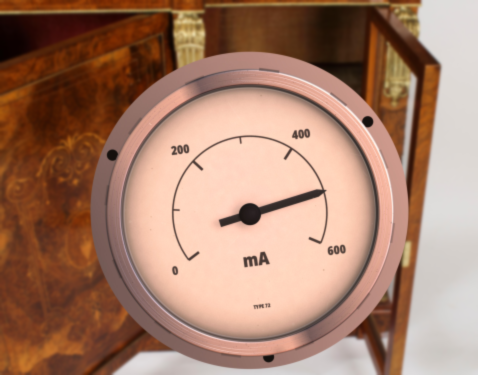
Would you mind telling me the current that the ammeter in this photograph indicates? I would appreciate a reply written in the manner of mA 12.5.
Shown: mA 500
